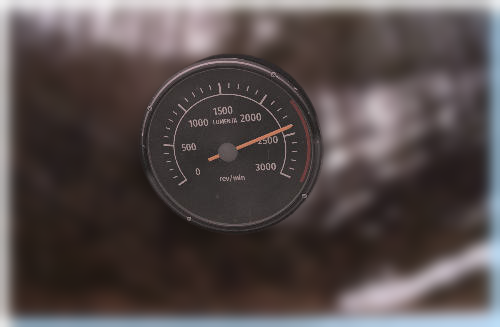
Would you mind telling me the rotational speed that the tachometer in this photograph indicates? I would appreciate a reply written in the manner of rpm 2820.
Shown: rpm 2400
